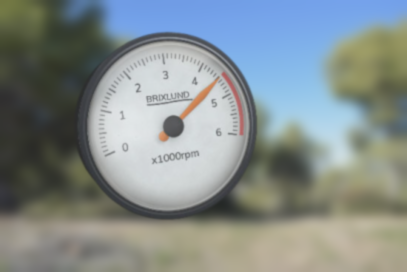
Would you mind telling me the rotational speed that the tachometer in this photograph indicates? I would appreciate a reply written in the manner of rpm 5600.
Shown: rpm 4500
